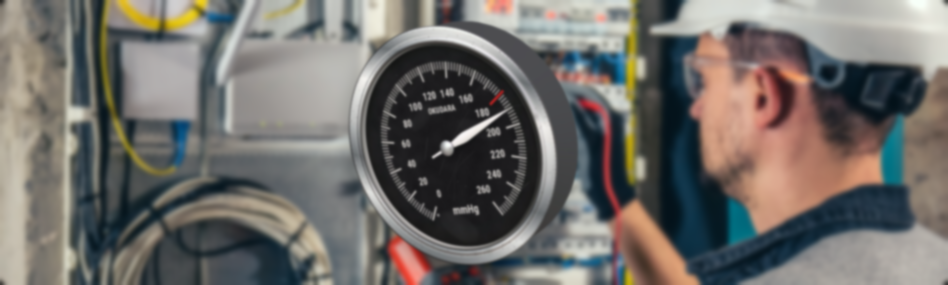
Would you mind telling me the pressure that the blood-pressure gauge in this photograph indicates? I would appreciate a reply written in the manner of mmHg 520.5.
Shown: mmHg 190
